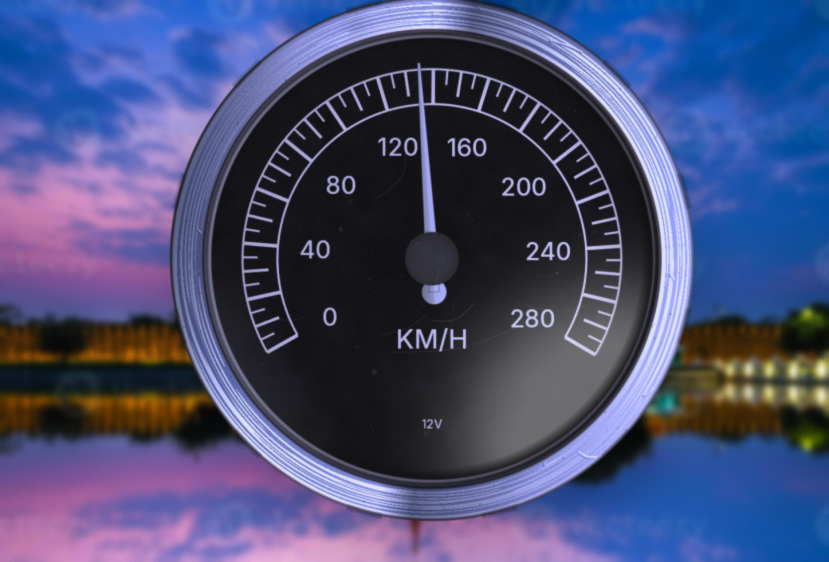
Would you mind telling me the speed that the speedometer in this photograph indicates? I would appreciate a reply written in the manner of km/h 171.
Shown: km/h 135
